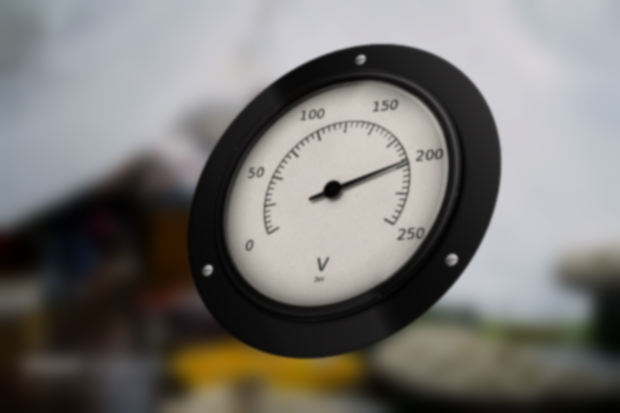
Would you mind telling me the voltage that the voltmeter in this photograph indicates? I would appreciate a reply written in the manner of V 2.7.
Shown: V 200
